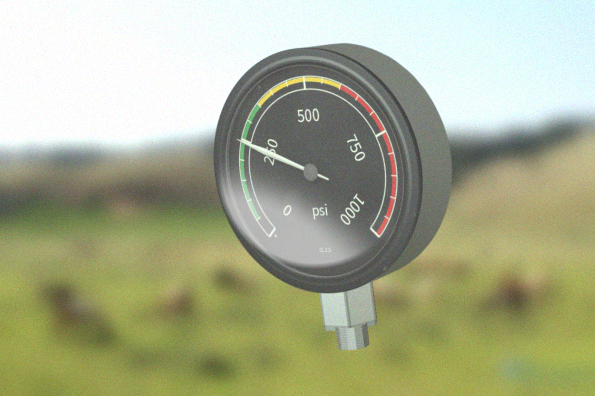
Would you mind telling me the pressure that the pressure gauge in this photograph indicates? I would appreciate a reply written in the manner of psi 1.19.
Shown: psi 250
